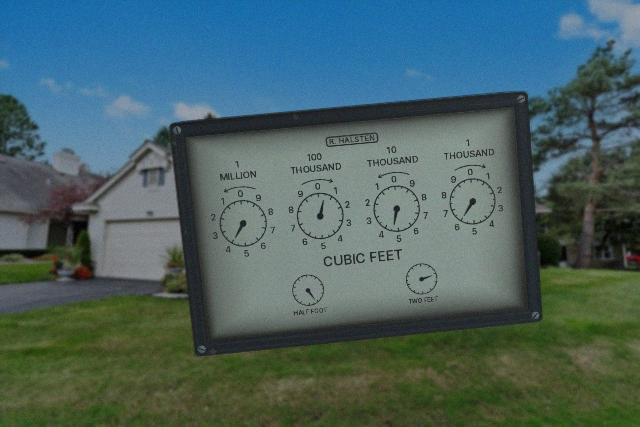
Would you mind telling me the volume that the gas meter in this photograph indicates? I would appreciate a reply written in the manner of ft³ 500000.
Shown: ft³ 404600
